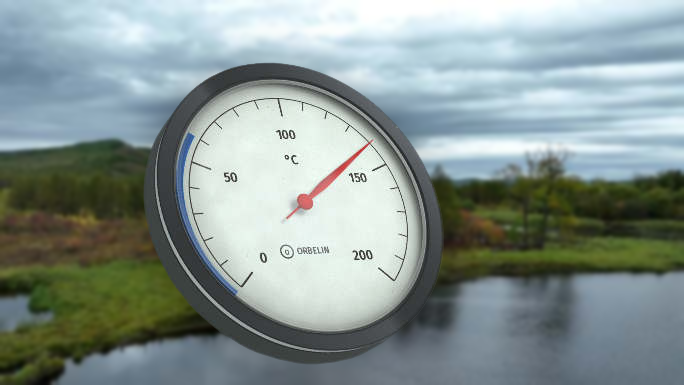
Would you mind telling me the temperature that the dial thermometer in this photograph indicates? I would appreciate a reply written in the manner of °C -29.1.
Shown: °C 140
